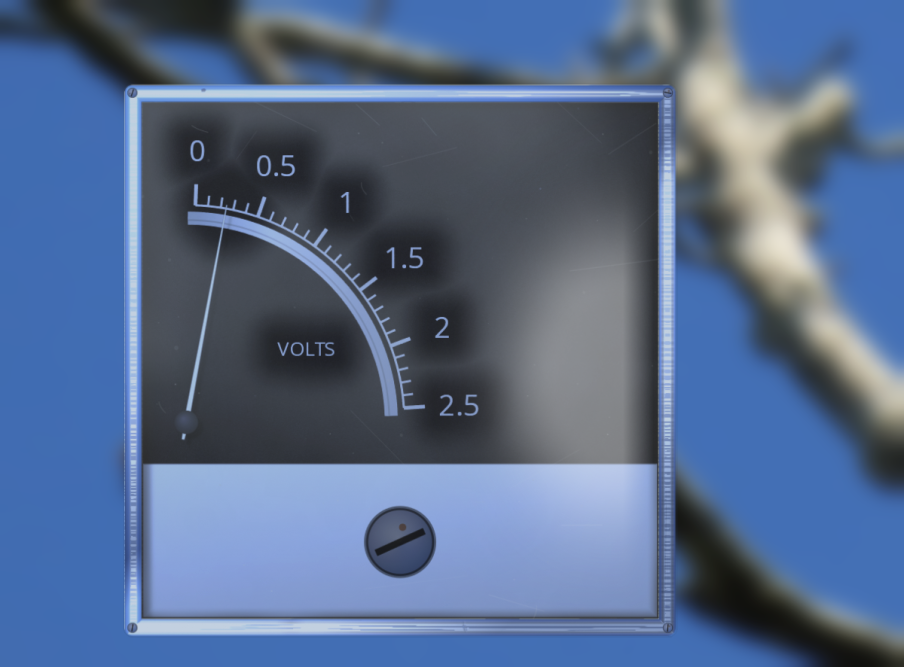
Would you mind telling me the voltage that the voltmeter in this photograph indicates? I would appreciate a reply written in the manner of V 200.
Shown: V 0.25
